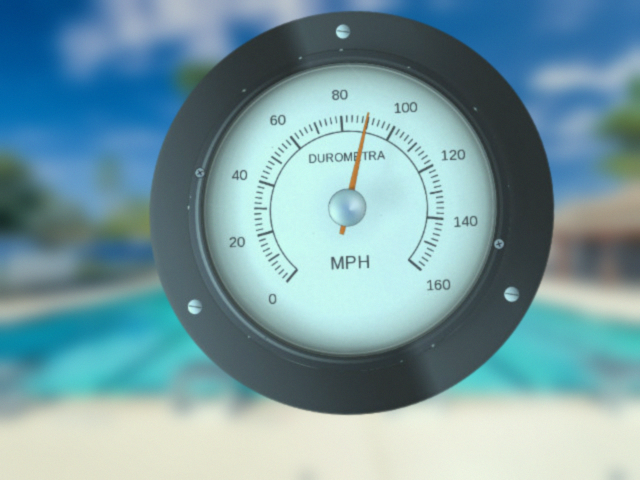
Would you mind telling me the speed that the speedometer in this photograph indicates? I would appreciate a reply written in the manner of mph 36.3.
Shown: mph 90
